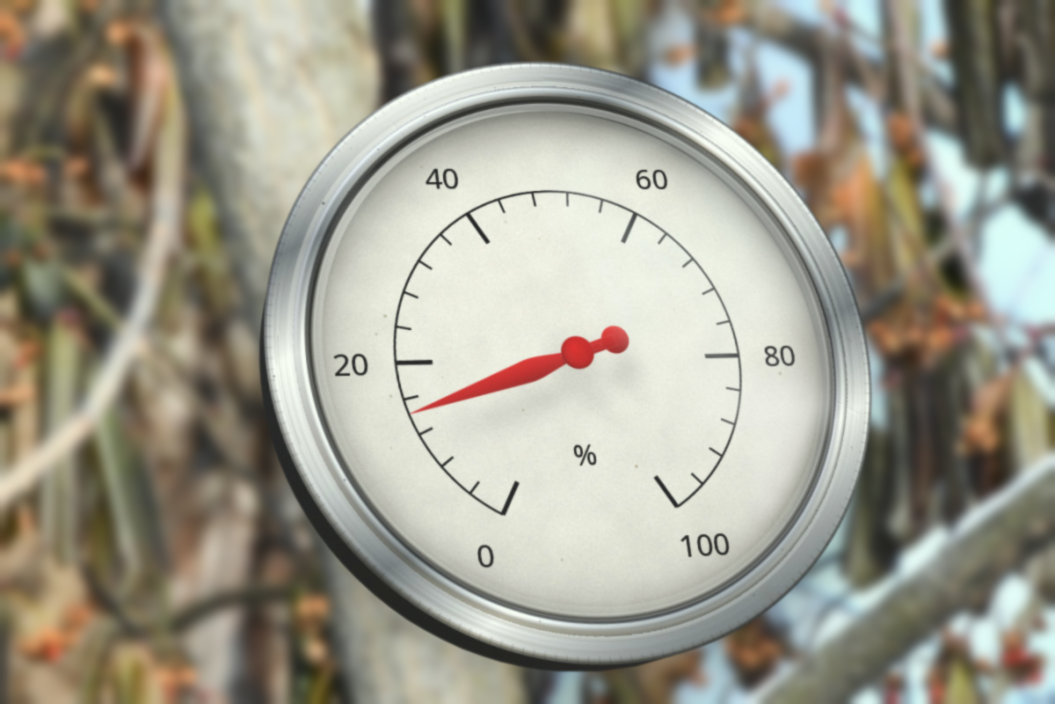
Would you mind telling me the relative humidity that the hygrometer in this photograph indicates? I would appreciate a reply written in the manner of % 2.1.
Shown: % 14
